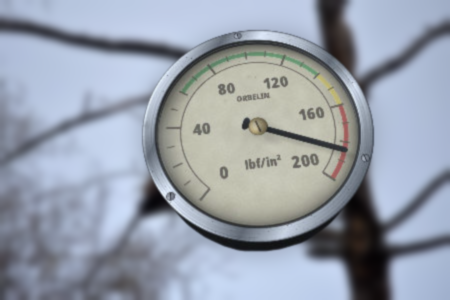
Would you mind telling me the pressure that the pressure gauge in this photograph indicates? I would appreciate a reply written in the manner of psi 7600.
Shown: psi 185
